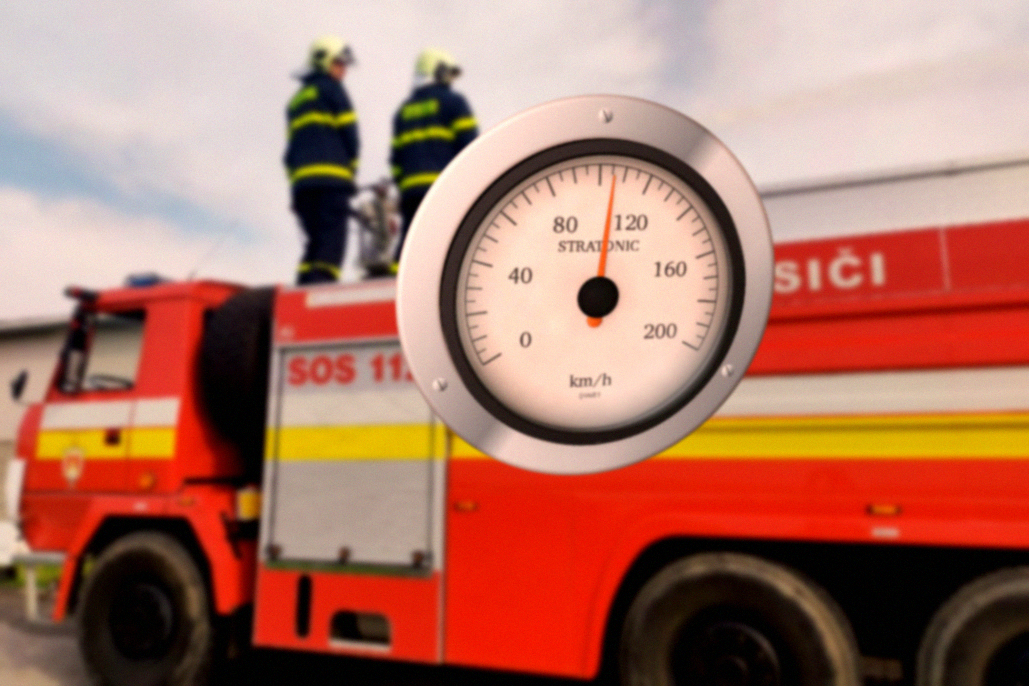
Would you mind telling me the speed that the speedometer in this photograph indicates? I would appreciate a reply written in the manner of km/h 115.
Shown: km/h 105
